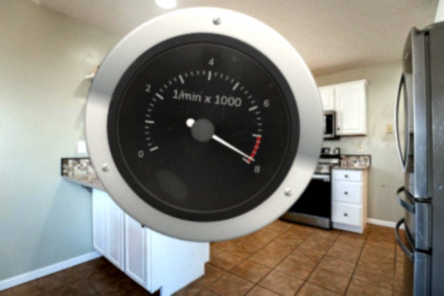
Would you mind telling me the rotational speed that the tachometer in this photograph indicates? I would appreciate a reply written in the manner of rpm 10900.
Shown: rpm 7800
